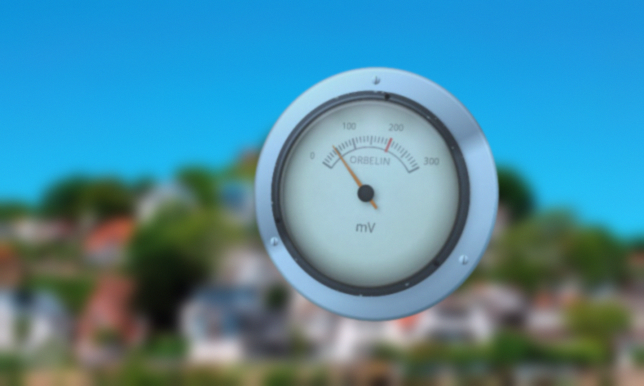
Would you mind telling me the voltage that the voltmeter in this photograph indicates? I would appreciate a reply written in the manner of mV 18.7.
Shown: mV 50
